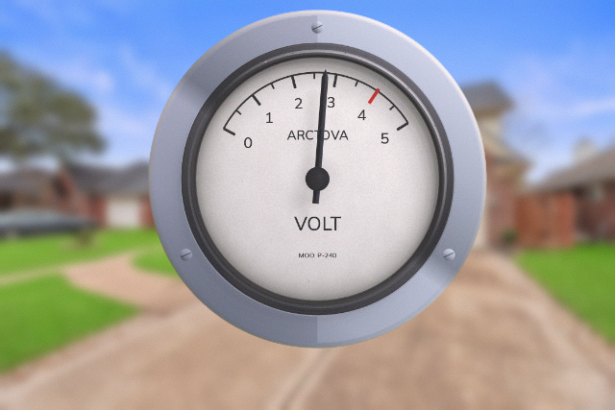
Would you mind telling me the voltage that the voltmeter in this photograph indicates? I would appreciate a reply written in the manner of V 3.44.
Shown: V 2.75
